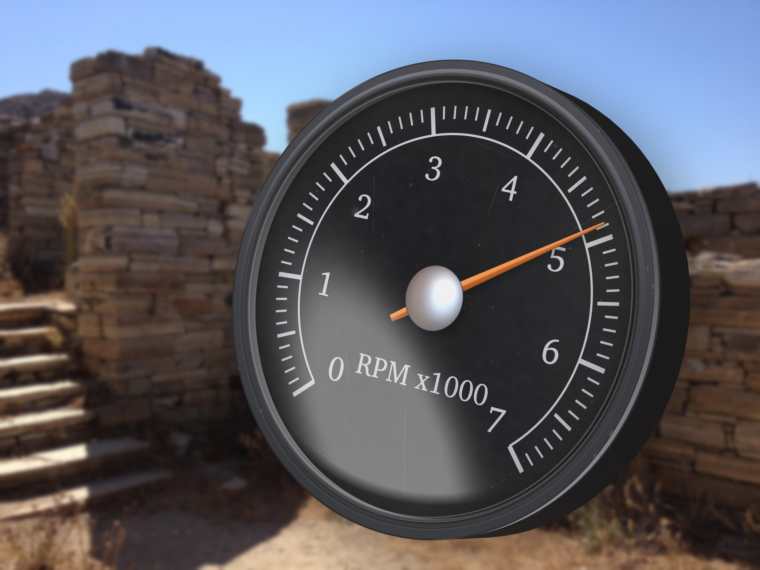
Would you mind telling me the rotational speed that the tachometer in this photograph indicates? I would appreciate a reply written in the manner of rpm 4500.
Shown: rpm 4900
